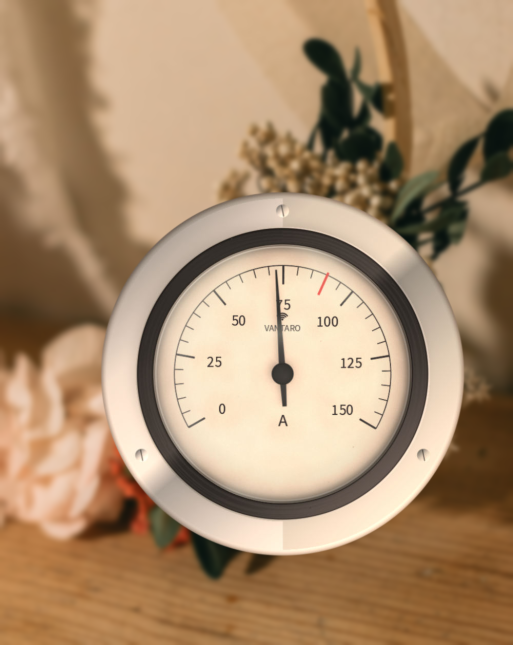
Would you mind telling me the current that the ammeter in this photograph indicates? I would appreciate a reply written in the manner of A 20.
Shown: A 72.5
